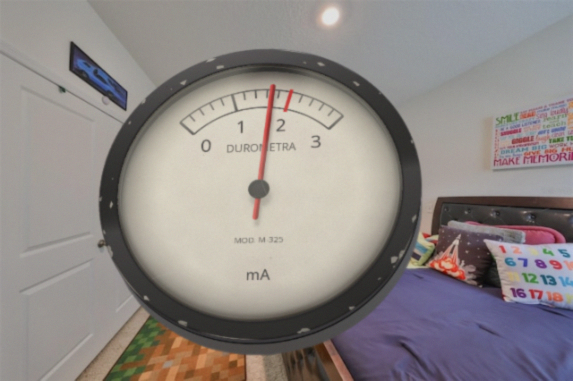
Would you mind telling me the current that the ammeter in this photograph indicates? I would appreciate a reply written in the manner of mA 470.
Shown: mA 1.7
